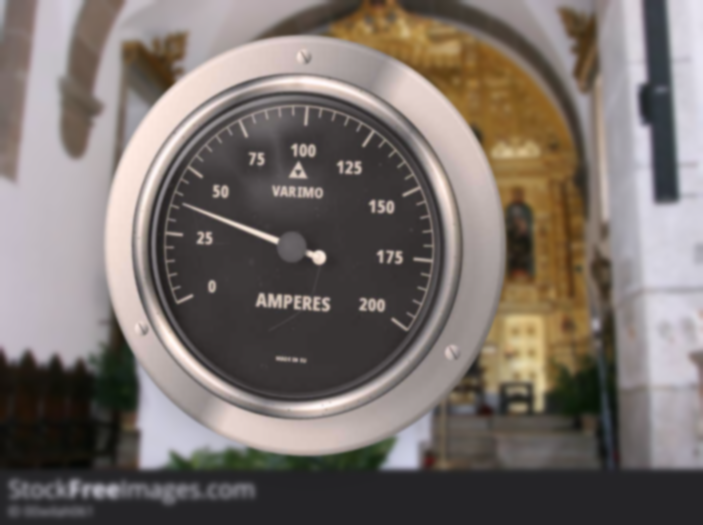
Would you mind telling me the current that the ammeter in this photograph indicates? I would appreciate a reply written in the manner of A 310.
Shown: A 37.5
